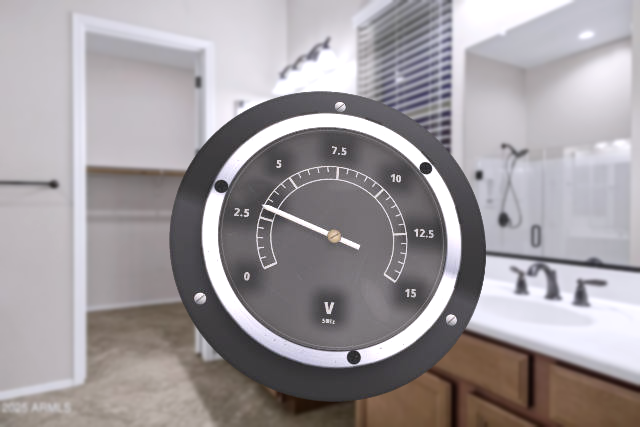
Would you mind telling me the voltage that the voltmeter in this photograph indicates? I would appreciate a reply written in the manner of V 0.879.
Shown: V 3
